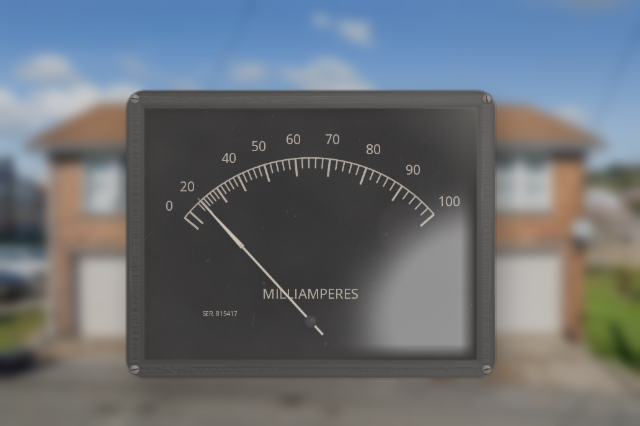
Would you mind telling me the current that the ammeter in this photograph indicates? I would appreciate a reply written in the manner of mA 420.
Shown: mA 20
